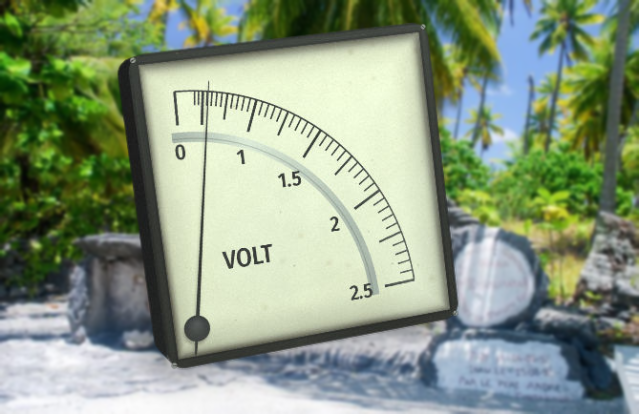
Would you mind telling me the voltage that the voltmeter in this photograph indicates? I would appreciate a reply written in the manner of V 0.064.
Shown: V 0.55
